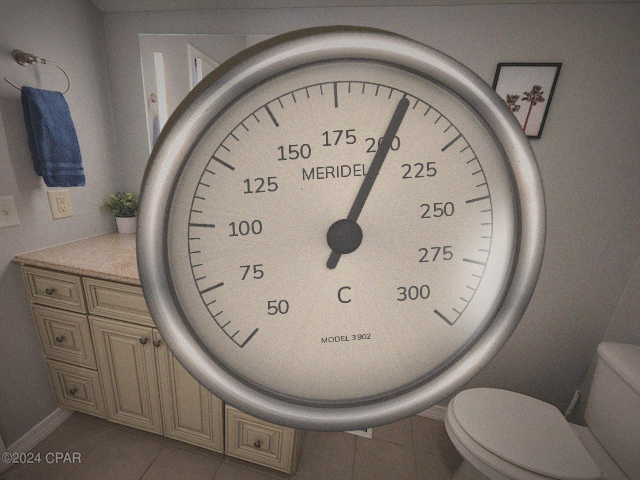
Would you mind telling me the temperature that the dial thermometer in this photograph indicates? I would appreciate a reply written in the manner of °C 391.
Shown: °C 200
